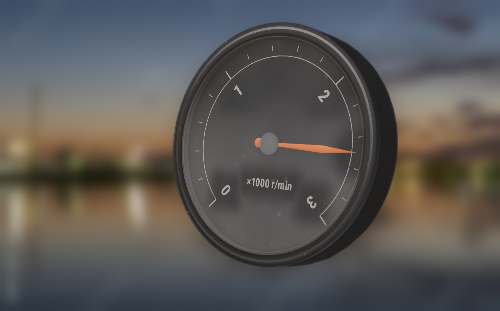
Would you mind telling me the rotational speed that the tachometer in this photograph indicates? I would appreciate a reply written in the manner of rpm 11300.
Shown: rpm 2500
